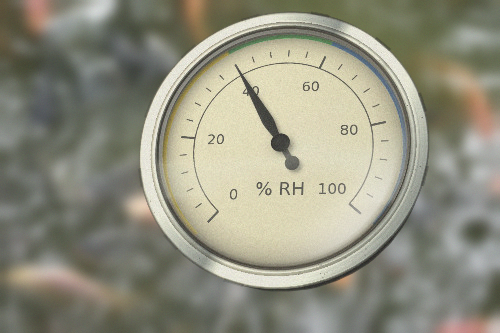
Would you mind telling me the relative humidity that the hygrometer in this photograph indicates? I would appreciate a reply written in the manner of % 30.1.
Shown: % 40
